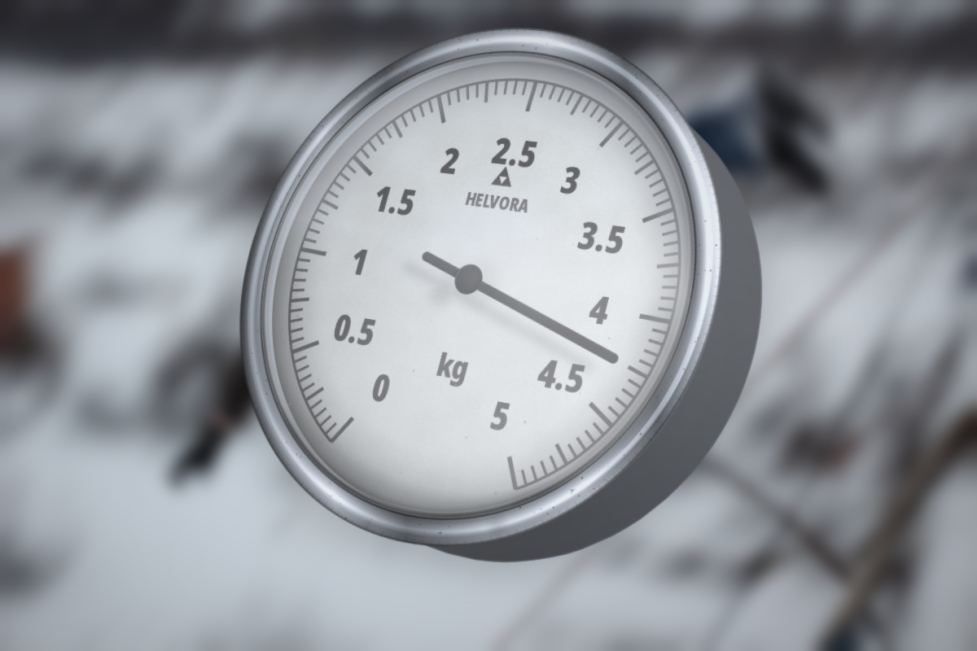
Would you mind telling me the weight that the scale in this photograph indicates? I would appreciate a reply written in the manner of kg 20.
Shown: kg 4.25
